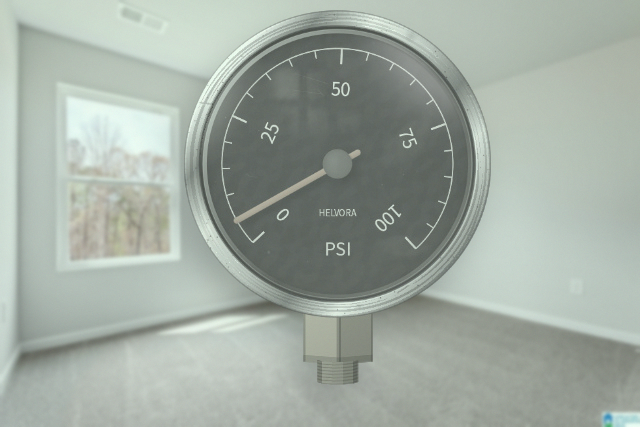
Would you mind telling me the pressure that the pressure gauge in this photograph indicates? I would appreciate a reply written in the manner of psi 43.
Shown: psi 5
